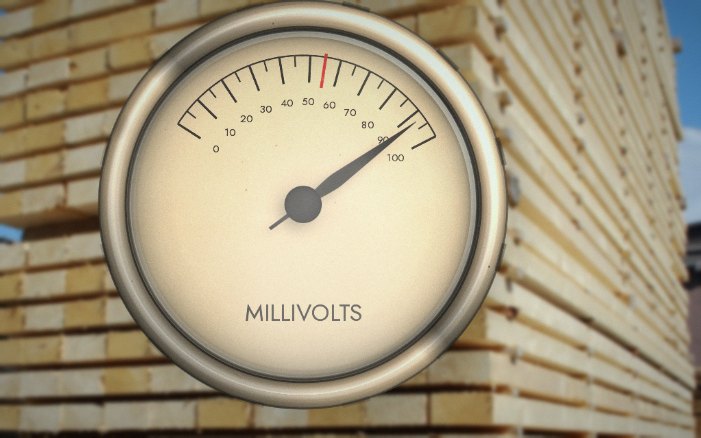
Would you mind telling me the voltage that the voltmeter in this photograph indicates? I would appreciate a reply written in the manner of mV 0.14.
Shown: mV 92.5
